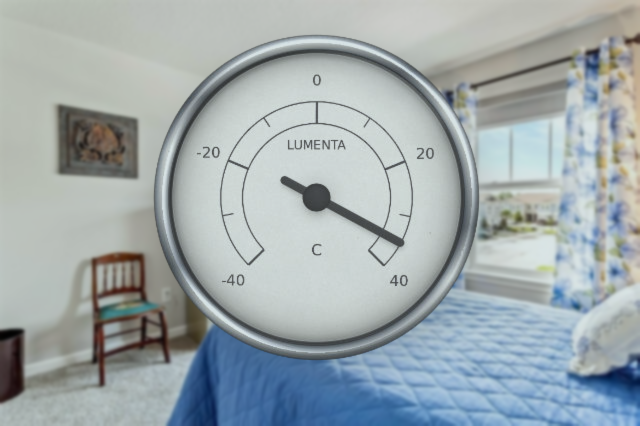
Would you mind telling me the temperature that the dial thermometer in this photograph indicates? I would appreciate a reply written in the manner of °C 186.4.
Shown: °C 35
